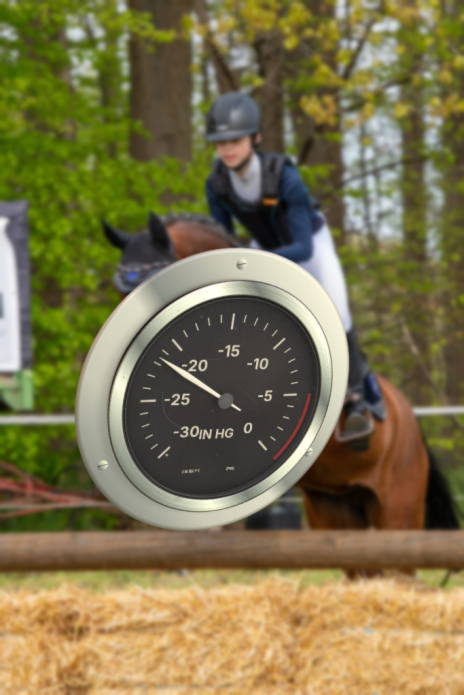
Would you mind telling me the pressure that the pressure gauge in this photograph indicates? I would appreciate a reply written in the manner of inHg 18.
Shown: inHg -21.5
